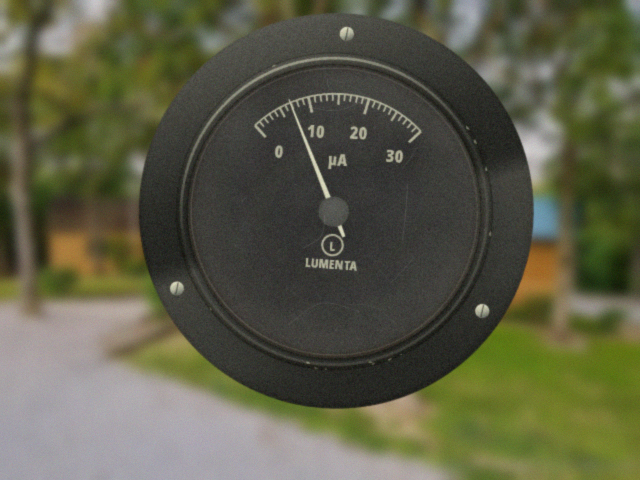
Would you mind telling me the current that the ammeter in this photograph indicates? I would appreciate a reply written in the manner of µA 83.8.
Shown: µA 7
